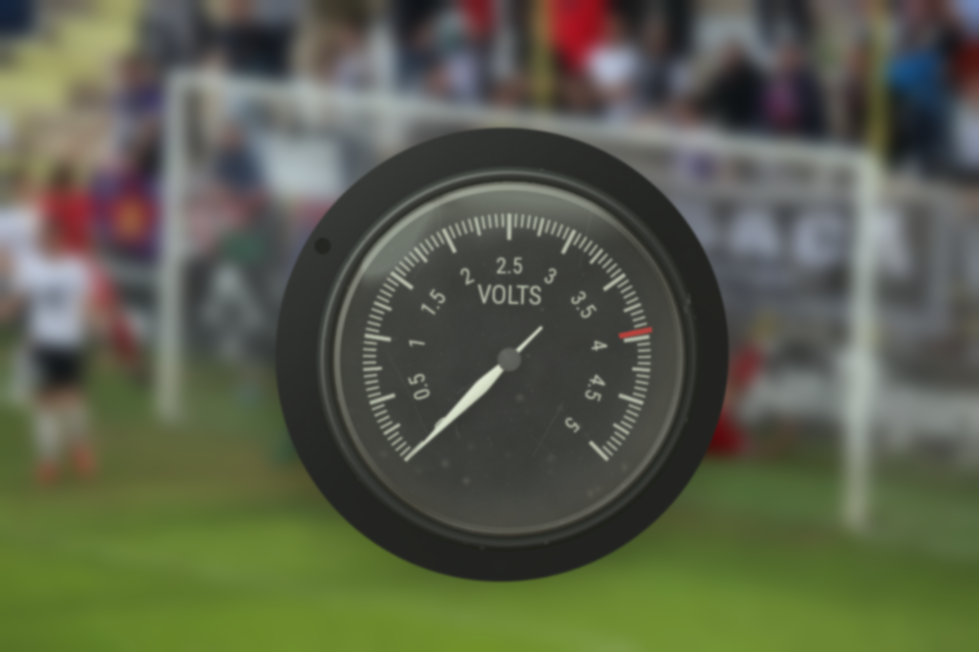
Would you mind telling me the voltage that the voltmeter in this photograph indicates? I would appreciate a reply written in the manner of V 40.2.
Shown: V 0
